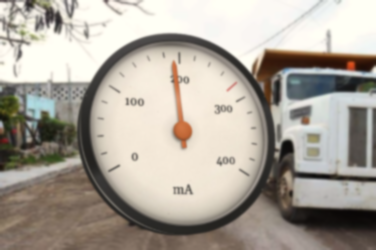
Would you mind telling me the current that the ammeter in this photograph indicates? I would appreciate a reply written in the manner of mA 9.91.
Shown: mA 190
